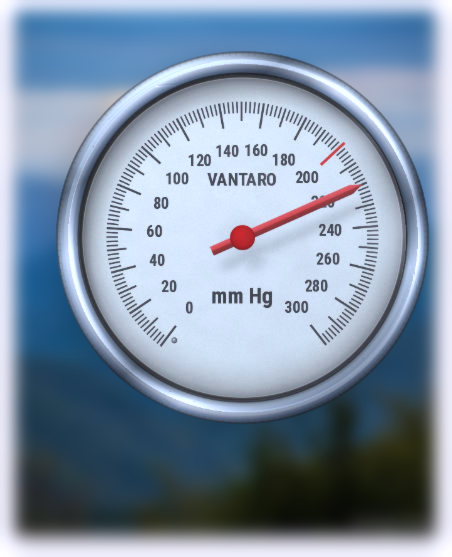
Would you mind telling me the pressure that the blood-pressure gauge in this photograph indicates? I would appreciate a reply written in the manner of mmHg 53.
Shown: mmHg 220
